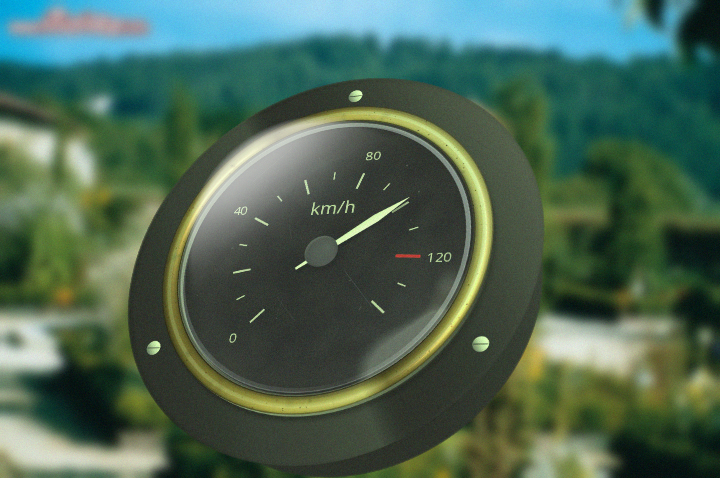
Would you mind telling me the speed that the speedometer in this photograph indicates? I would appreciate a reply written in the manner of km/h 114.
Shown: km/h 100
